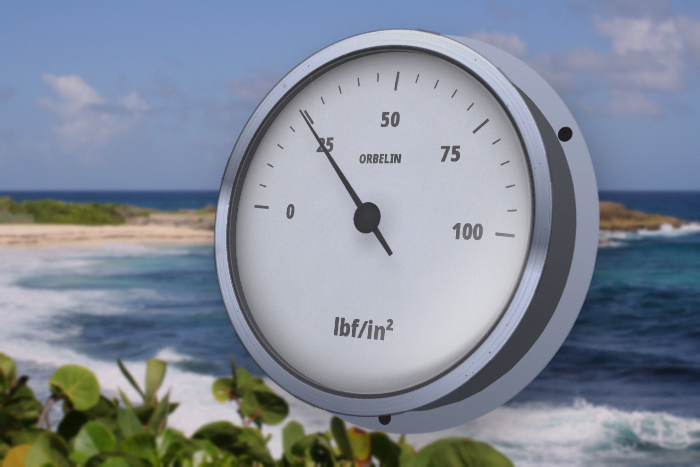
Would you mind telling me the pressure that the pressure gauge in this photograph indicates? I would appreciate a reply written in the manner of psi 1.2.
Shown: psi 25
